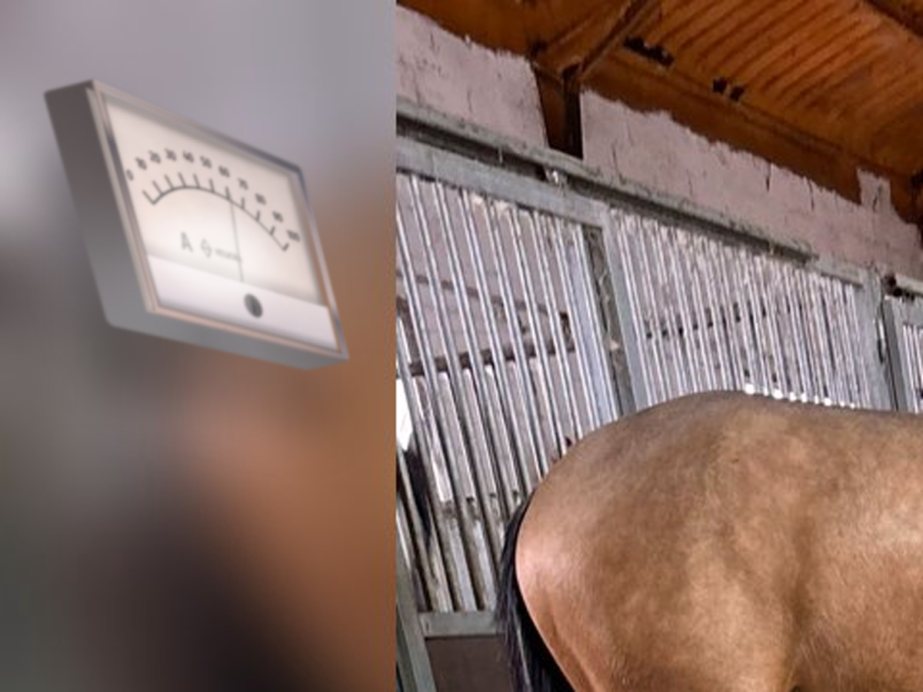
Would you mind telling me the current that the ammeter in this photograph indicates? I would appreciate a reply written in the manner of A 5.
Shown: A 60
